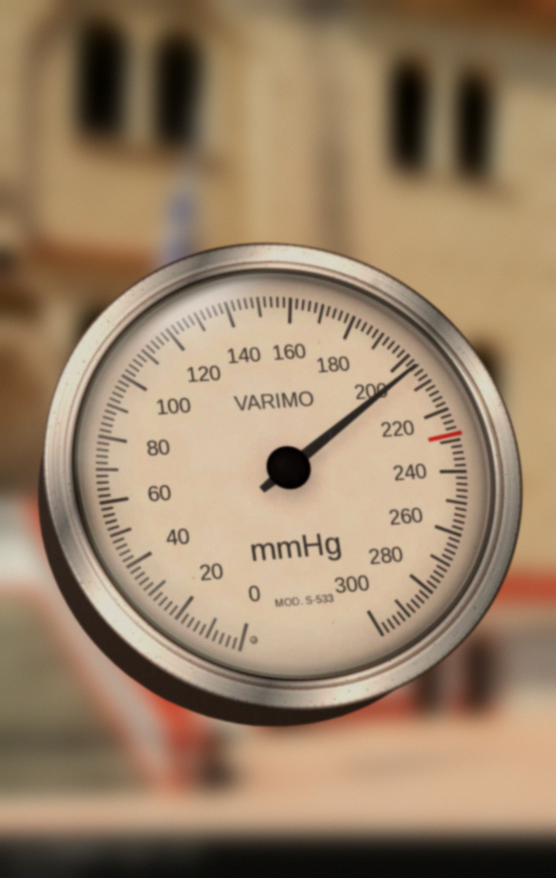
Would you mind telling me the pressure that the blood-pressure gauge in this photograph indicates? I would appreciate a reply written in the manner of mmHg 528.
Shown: mmHg 204
